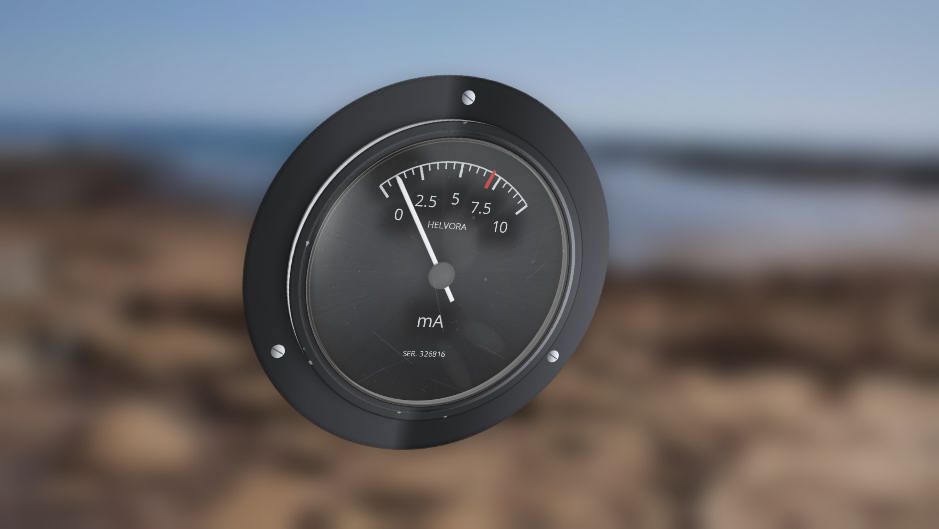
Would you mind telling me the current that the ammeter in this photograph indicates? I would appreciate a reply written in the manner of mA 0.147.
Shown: mA 1
